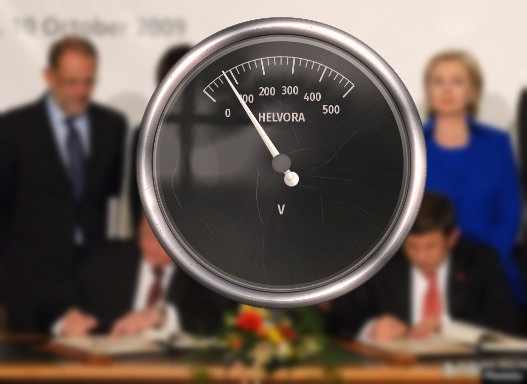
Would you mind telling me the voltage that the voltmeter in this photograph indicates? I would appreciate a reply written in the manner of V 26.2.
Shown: V 80
